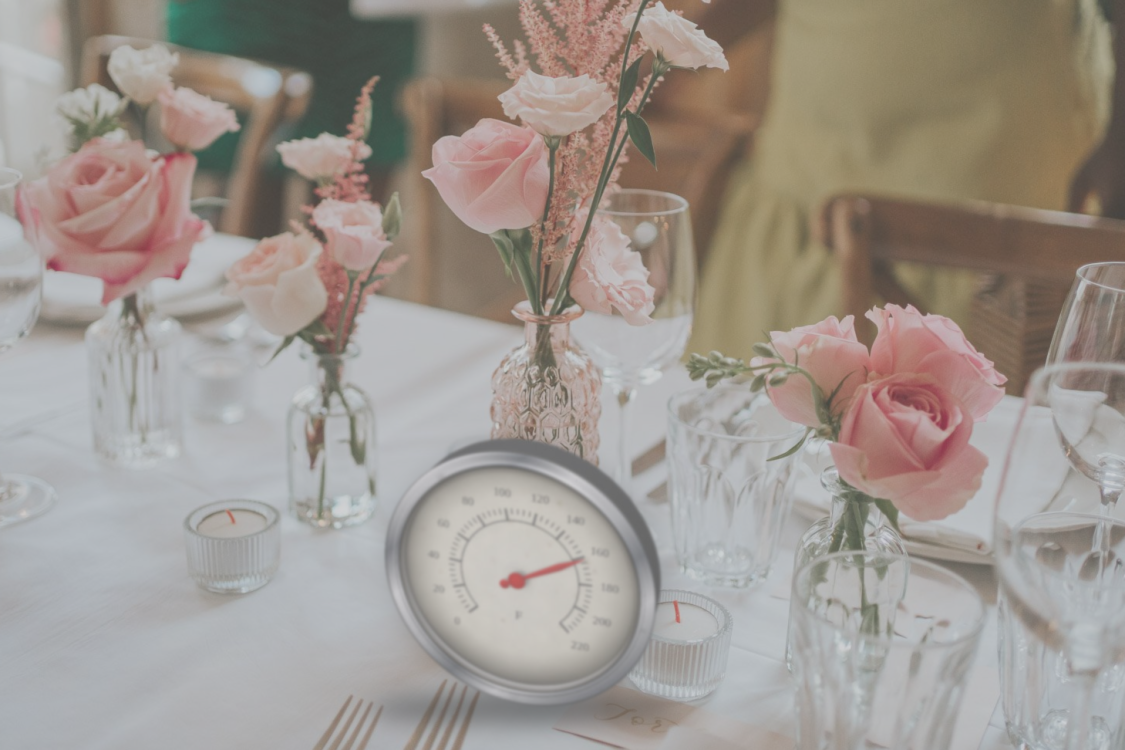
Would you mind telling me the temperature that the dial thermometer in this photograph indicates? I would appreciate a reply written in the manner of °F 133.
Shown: °F 160
